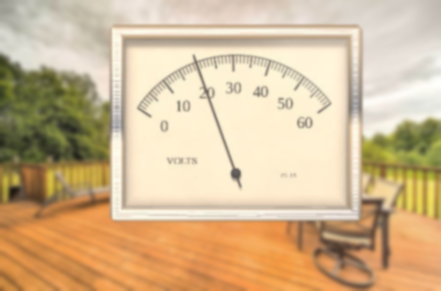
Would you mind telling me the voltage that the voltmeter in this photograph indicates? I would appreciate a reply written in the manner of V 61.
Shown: V 20
